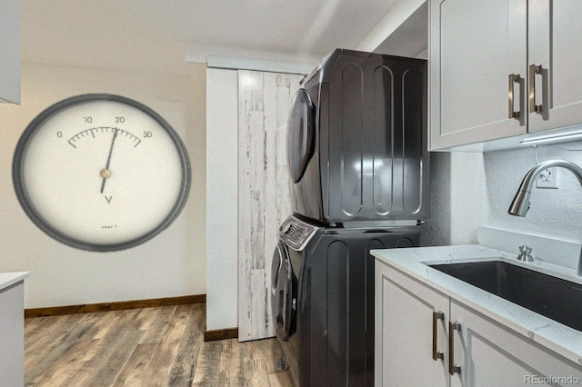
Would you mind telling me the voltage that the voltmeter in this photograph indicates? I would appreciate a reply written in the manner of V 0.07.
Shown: V 20
